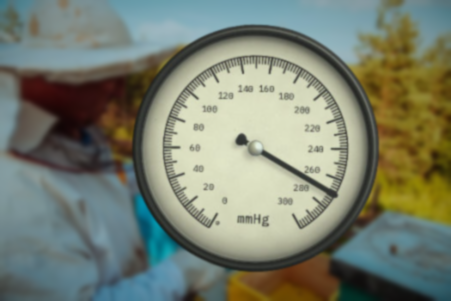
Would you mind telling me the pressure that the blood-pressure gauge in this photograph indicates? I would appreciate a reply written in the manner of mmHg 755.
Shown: mmHg 270
